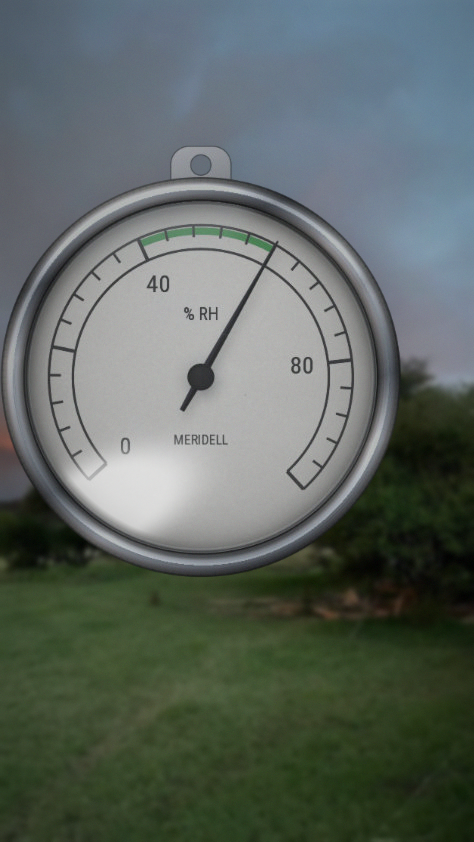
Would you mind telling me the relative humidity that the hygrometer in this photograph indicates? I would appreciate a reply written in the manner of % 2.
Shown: % 60
